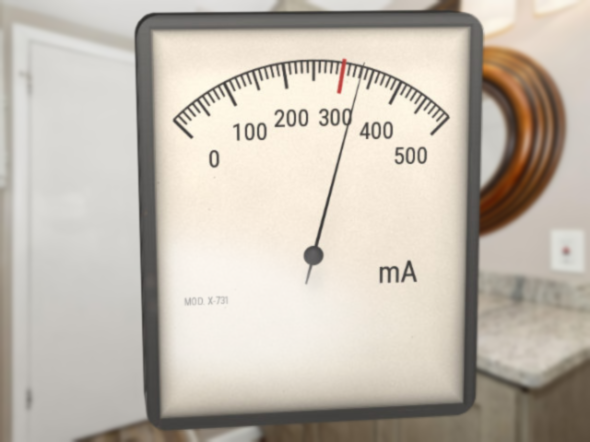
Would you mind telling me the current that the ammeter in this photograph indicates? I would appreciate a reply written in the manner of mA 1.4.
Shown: mA 330
